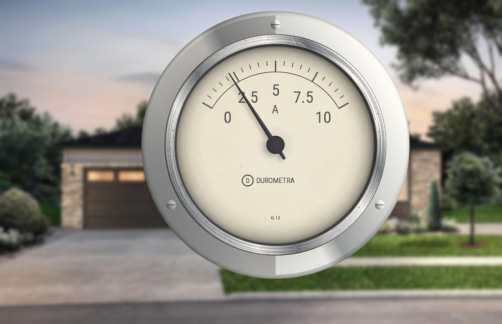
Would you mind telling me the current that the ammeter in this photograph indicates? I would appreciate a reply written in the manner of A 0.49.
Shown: A 2.25
